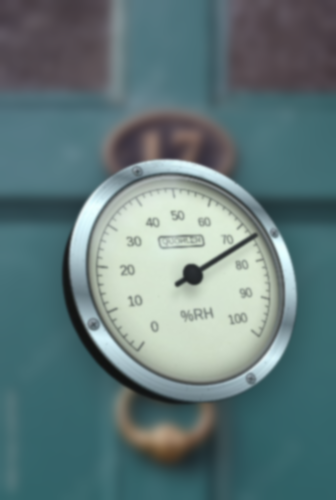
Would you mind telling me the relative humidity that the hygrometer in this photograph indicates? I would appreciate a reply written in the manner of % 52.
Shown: % 74
